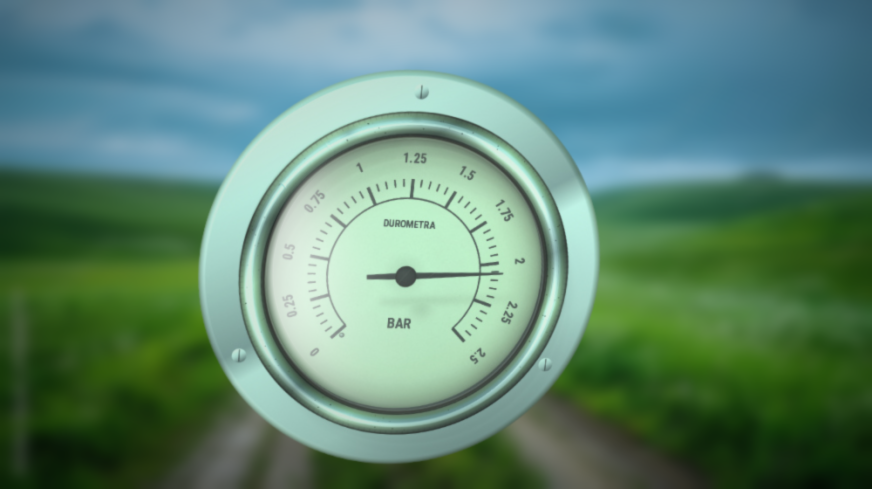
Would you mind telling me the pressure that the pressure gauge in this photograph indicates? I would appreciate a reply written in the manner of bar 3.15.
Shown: bar 2.05
